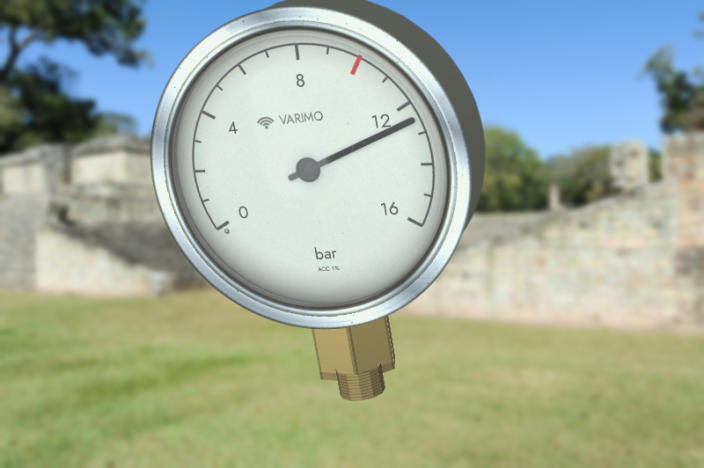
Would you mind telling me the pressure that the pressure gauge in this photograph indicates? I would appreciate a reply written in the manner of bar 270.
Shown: bar 12.5
